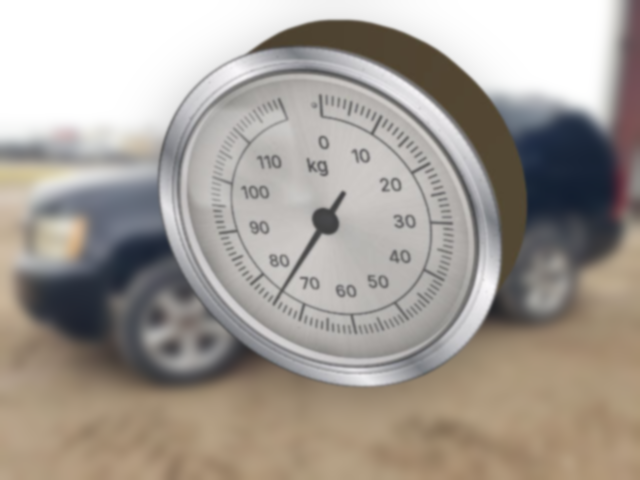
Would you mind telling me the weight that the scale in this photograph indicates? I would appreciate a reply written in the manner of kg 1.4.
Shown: kg 75
